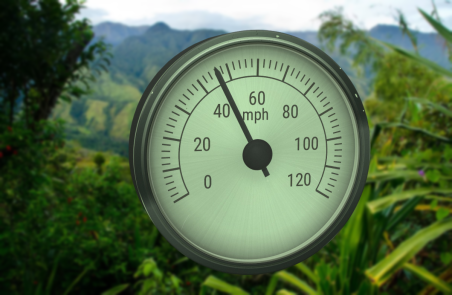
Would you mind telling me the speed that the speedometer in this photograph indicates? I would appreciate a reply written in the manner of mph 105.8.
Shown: mph 46
